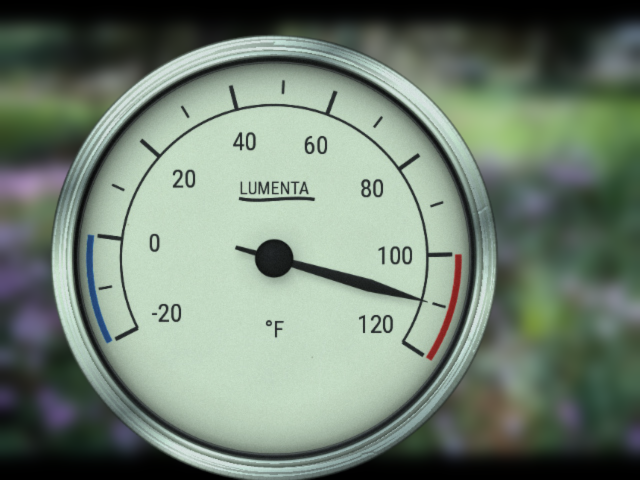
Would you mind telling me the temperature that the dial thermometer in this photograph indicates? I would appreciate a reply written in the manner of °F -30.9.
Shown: °F 110
